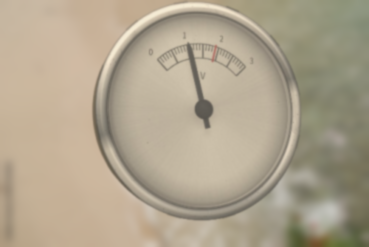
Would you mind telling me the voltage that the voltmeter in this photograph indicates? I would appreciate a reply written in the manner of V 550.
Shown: V 1
